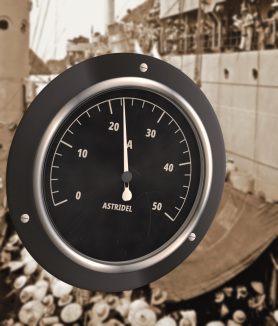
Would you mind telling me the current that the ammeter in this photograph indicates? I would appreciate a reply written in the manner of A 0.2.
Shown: A 22
